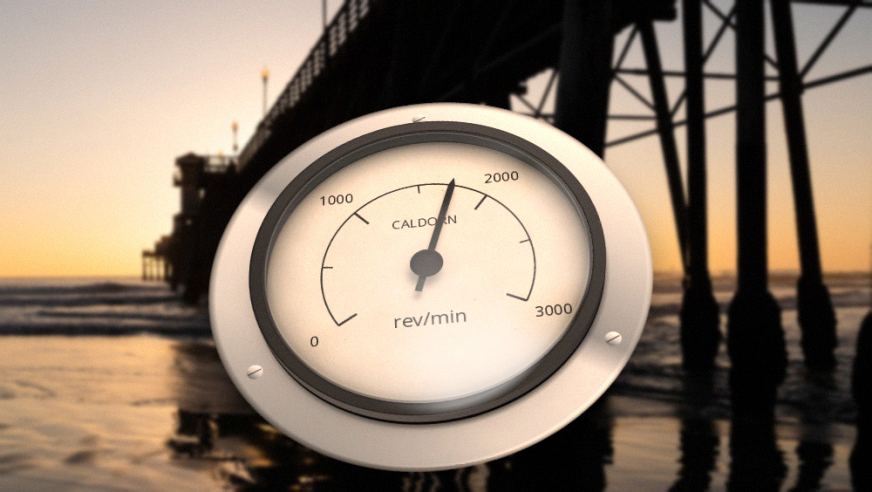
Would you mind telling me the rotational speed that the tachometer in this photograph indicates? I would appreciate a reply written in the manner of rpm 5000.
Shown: rpm 1750
